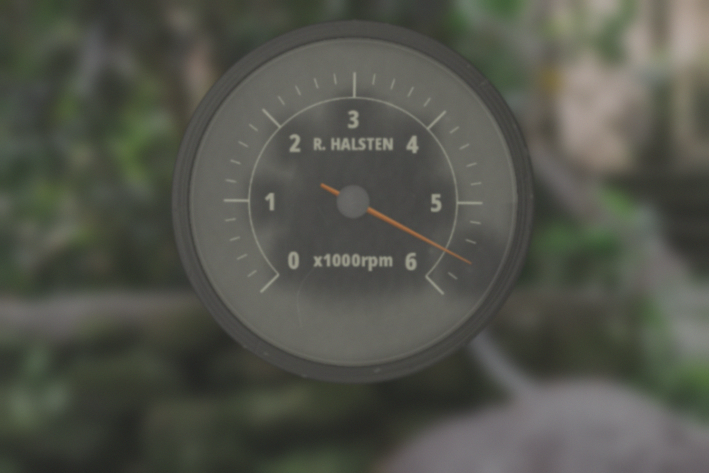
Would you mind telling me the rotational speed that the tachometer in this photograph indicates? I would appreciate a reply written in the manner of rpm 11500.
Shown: rpm 5600
